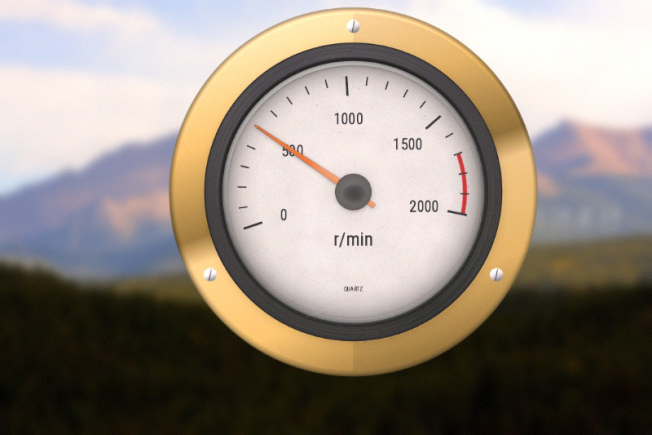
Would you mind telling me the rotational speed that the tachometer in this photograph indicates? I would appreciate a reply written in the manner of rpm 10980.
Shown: rpm 500
